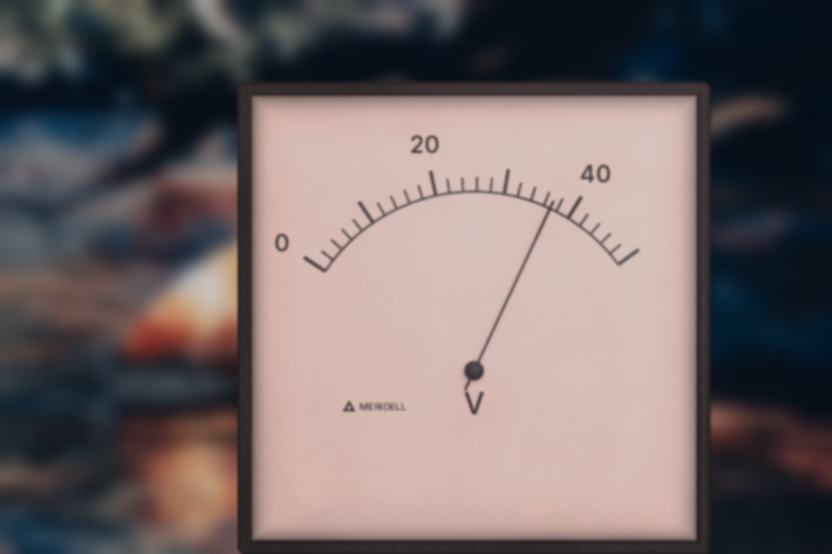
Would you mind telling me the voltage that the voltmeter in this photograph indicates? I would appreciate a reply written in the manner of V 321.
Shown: V 37
